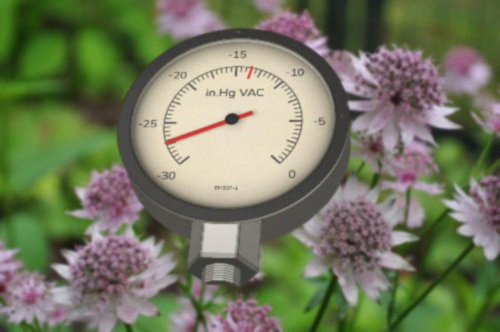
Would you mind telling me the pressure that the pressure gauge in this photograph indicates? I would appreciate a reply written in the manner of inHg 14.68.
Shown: inHg -27.5
